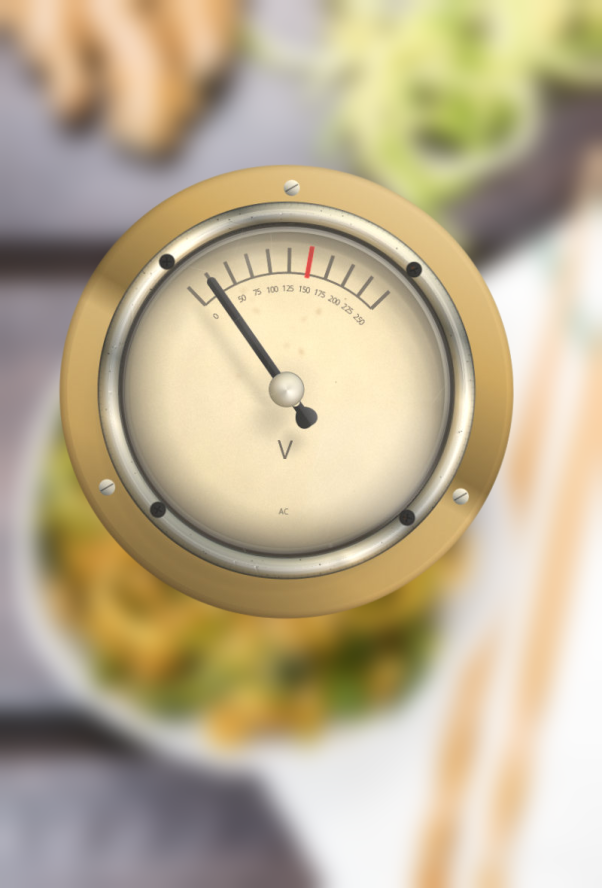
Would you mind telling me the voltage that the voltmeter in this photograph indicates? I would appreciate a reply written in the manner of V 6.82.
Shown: V 25
